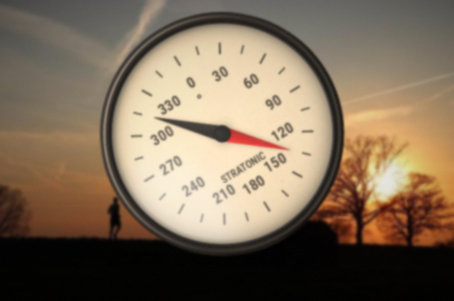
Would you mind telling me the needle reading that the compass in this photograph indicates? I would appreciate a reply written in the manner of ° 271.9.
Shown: ° 135
